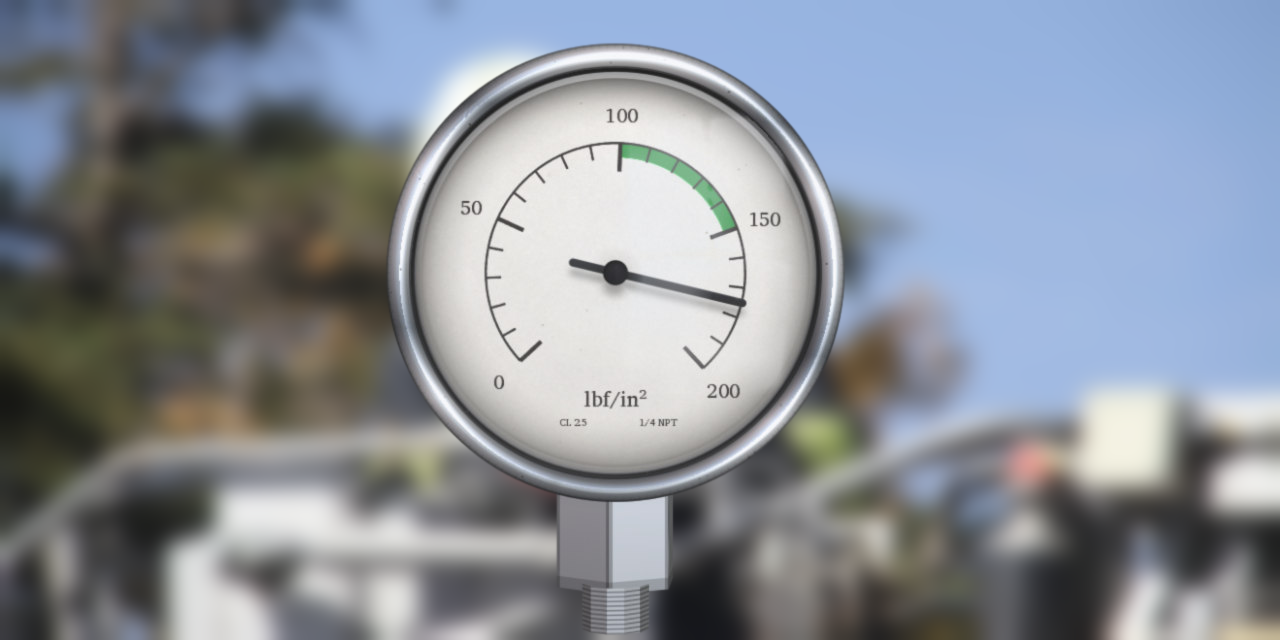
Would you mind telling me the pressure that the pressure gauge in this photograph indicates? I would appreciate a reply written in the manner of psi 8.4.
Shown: psi 175
